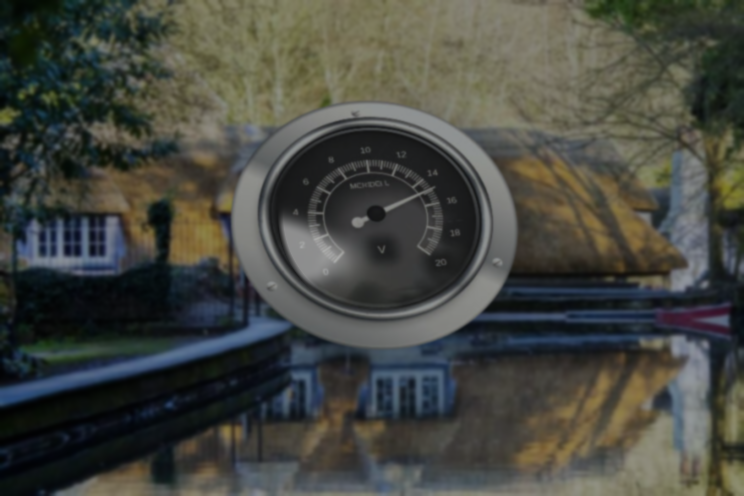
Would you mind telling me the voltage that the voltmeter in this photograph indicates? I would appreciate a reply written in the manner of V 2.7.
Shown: V 15
